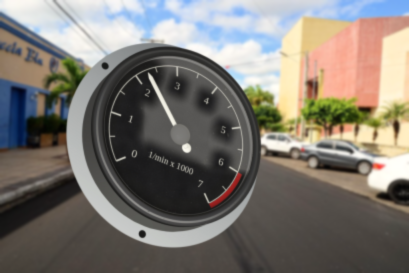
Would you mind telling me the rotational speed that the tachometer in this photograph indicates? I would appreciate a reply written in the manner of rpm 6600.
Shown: rpm 2250
